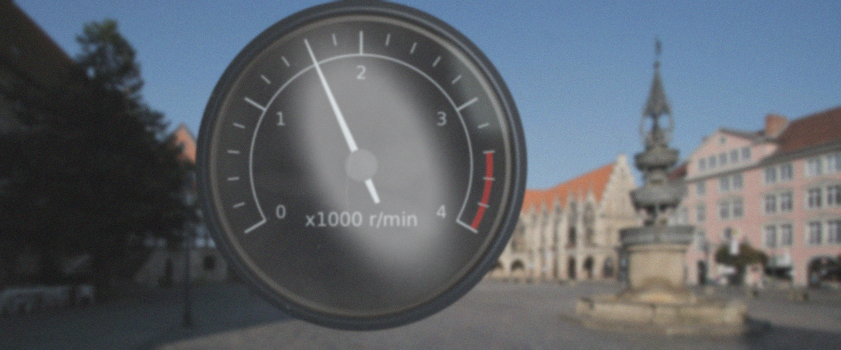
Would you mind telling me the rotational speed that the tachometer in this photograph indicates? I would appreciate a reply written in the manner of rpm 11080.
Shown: rpm 1600
